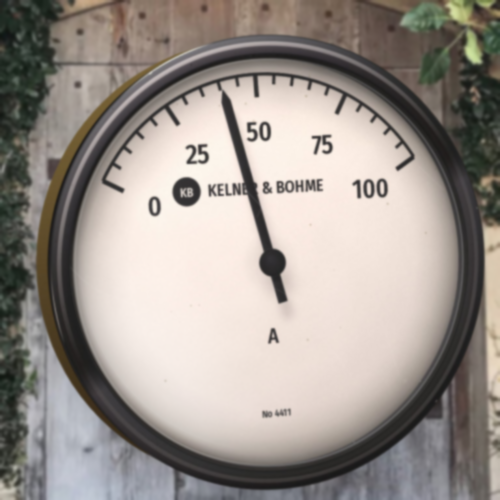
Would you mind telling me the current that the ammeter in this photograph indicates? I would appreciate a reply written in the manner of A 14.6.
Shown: A 40
